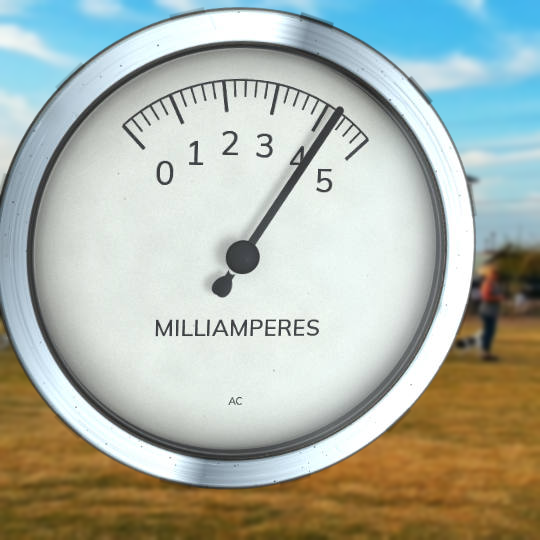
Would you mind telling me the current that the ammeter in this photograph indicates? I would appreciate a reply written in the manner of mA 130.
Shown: mA 4.2
